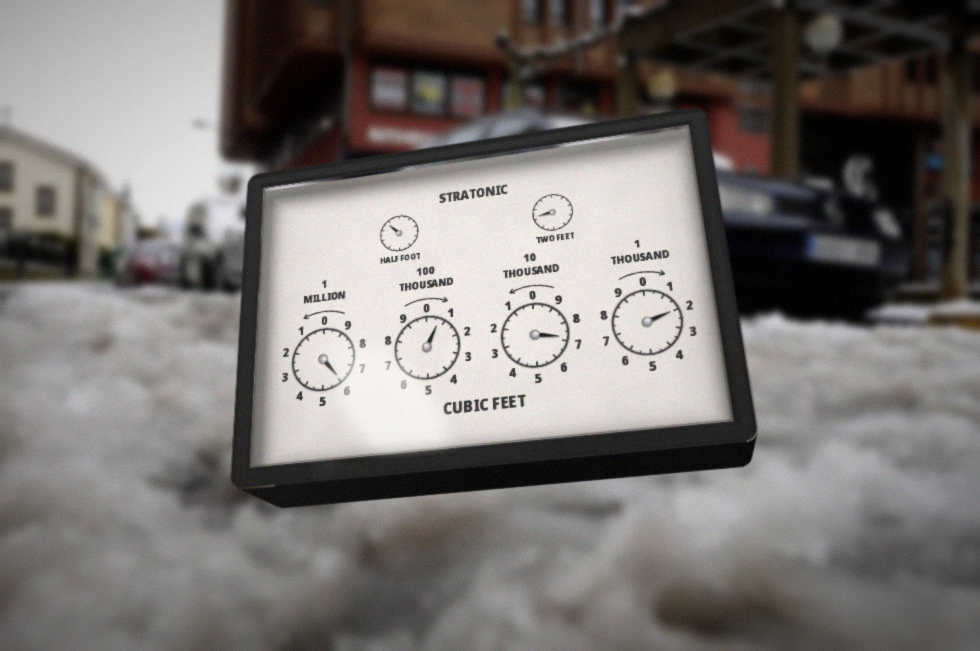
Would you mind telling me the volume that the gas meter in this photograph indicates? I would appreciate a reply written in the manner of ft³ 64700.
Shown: ft³ 607200
